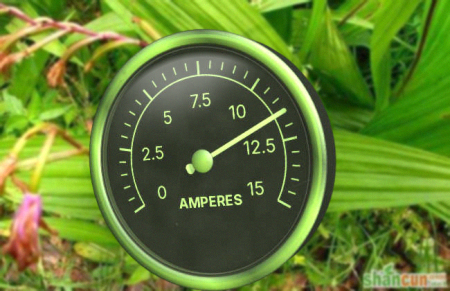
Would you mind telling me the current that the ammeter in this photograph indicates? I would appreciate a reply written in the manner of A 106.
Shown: A 11.5
